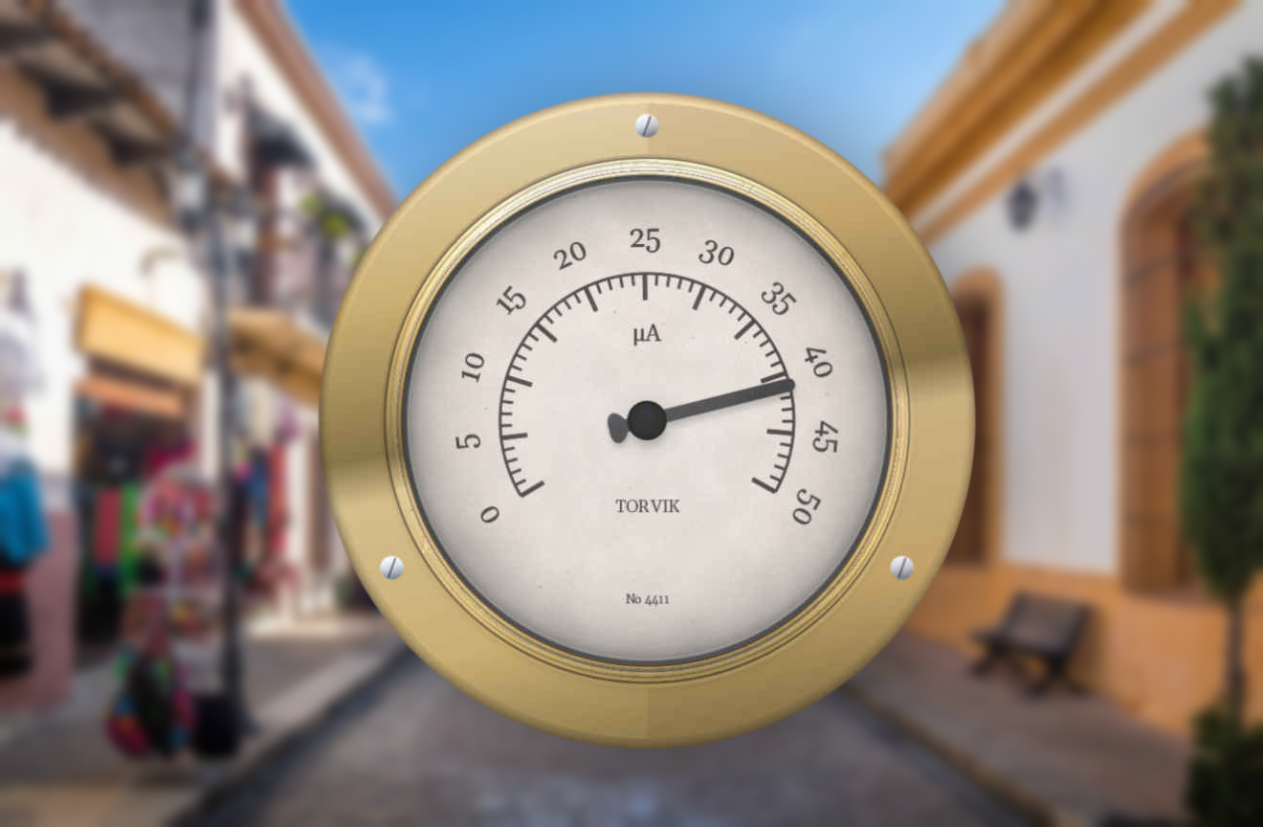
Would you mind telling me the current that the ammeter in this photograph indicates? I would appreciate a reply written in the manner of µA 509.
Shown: µA 41
